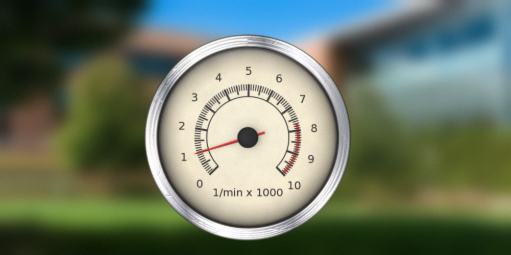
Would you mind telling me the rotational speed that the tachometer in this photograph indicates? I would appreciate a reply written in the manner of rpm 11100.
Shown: rpm 1000
